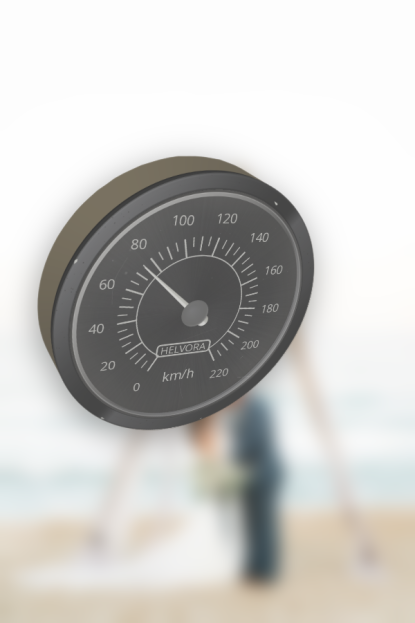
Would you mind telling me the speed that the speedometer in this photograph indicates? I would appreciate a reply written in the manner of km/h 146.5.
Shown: km/h 75
